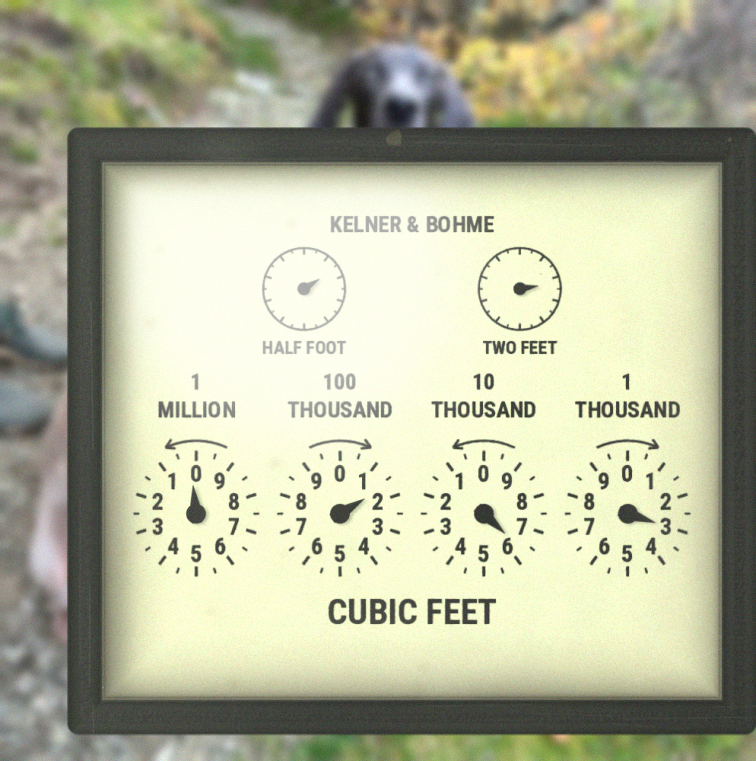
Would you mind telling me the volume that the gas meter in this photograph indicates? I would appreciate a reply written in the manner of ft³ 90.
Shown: ft³ 16300
